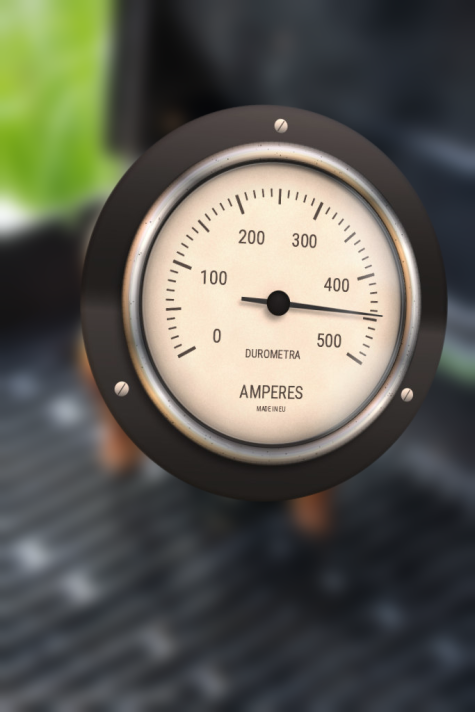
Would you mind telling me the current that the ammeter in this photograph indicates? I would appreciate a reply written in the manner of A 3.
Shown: A 445
